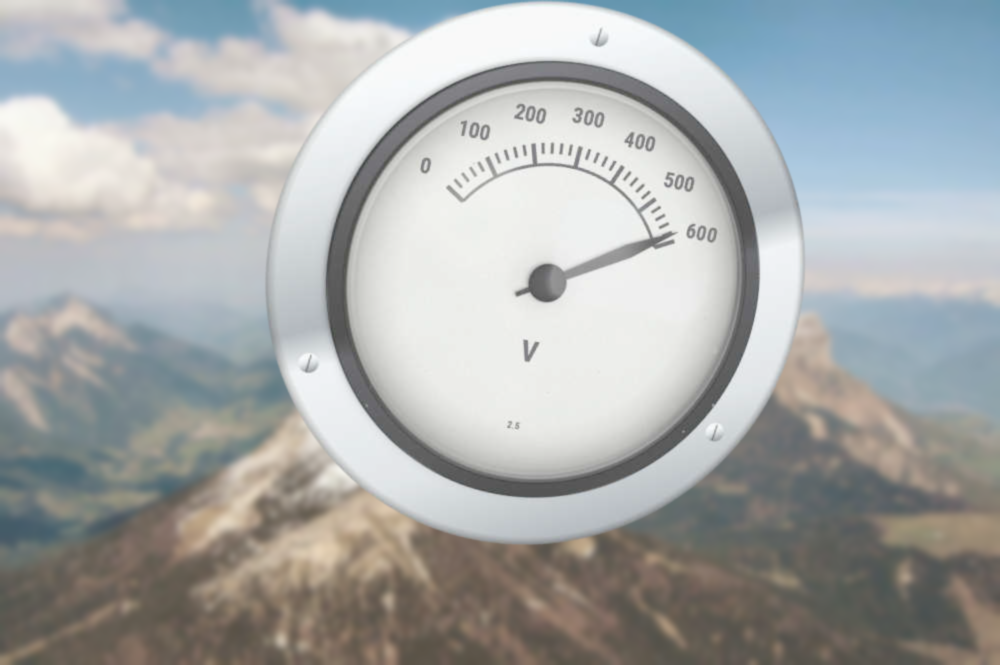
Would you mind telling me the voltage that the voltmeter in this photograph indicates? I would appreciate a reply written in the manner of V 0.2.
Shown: V 580
